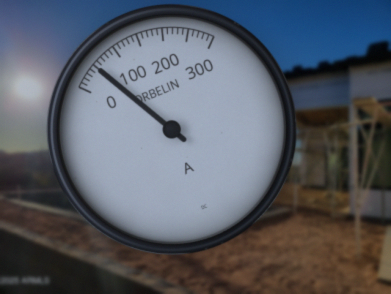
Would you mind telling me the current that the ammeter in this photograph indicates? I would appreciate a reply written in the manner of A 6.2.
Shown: A 50
